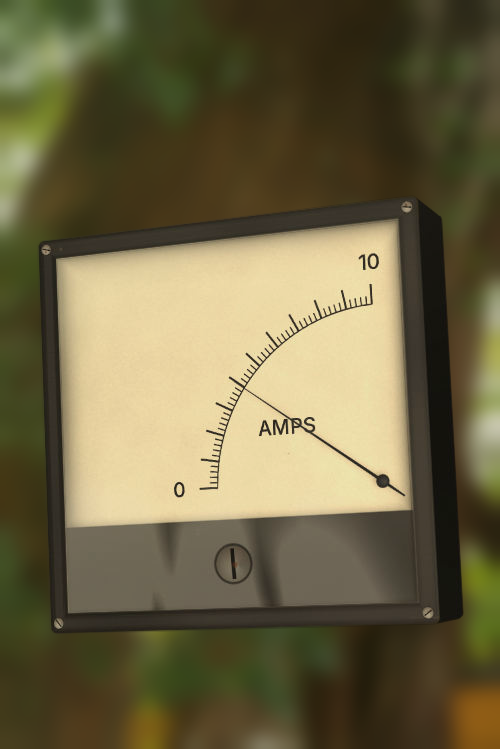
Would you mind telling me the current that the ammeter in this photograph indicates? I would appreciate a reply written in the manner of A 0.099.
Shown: A 4
